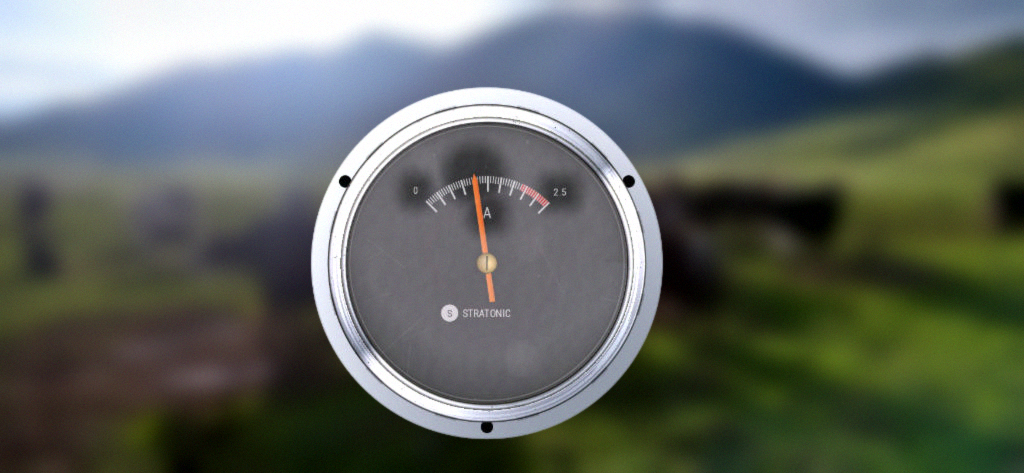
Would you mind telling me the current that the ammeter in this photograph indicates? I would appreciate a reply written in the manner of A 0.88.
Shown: A 1
